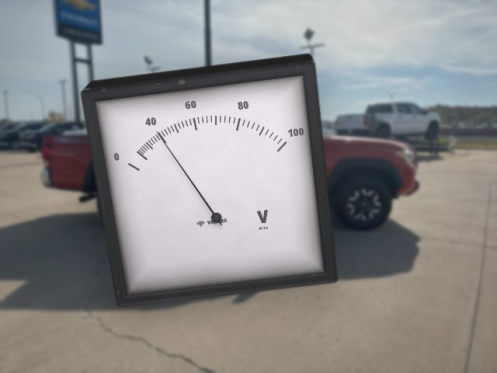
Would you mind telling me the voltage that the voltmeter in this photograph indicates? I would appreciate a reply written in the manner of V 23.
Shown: V 40
